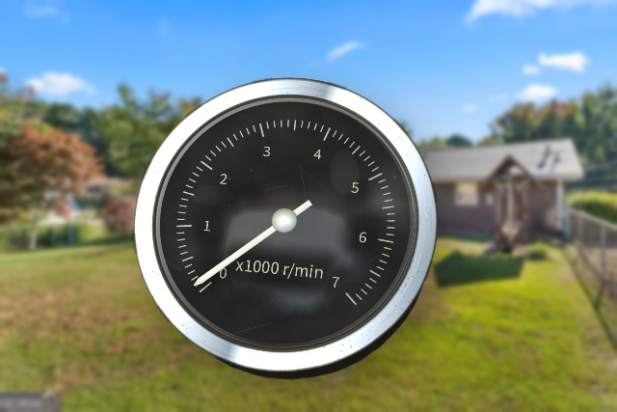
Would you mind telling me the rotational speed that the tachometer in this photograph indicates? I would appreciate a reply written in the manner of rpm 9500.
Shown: rpm 100
